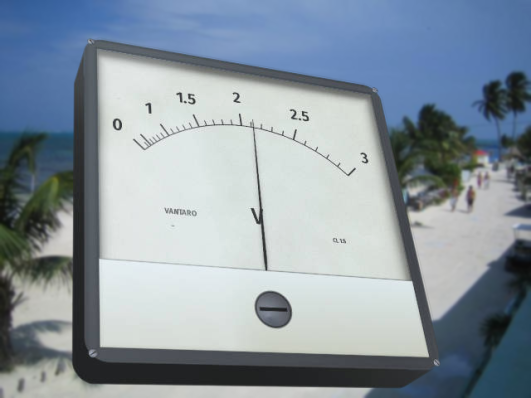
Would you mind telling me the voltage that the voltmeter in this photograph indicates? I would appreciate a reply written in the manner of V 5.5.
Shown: V 2.1
